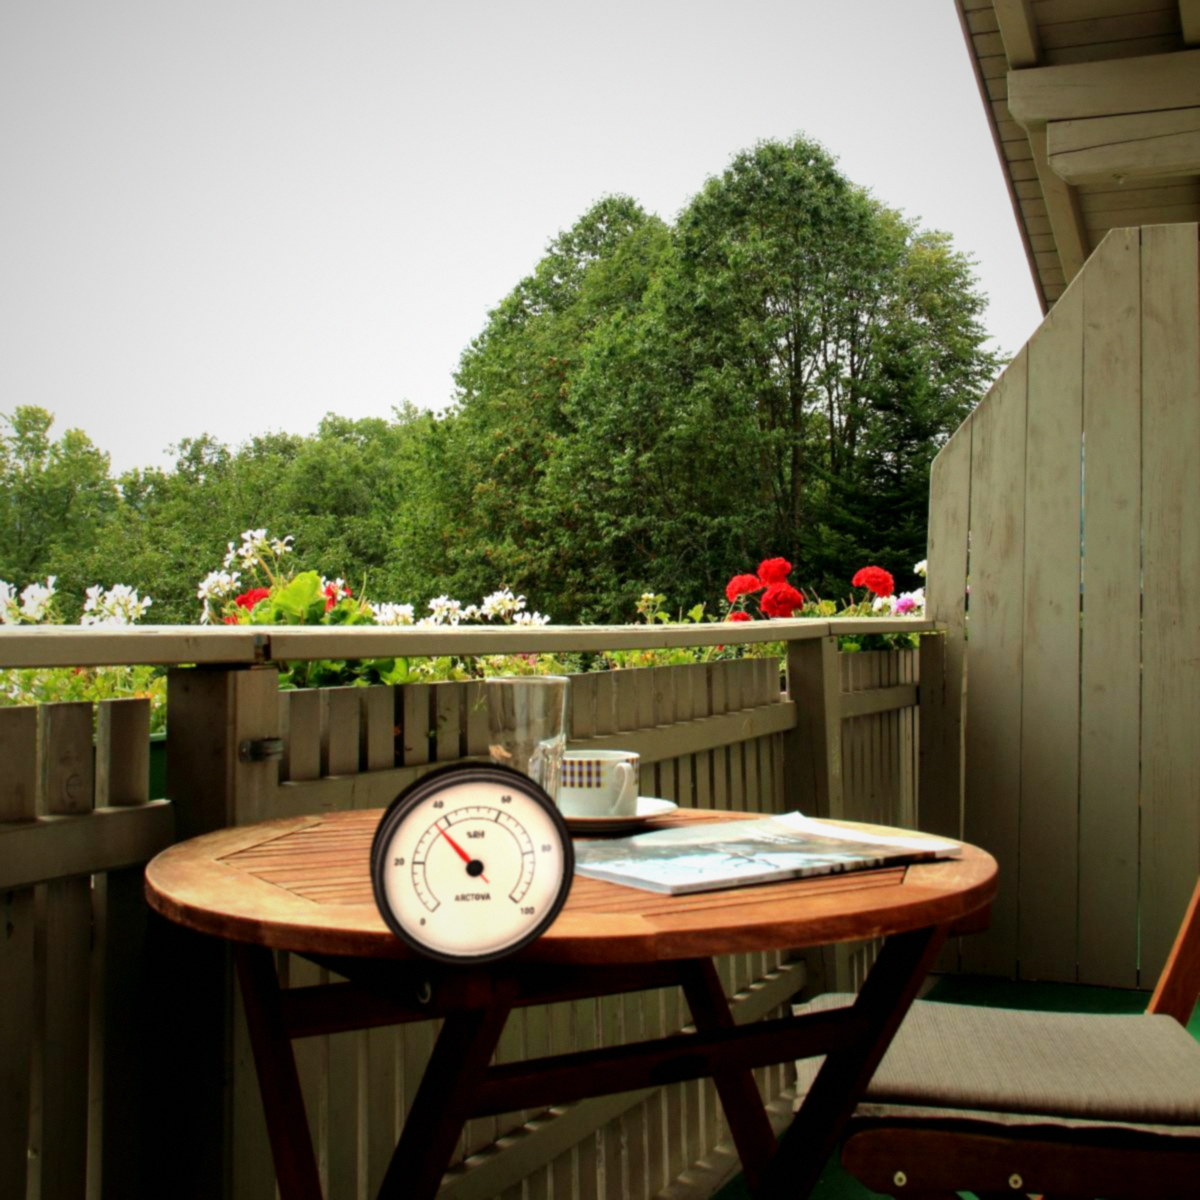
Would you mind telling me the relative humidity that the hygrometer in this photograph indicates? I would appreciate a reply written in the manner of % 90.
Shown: % 36
